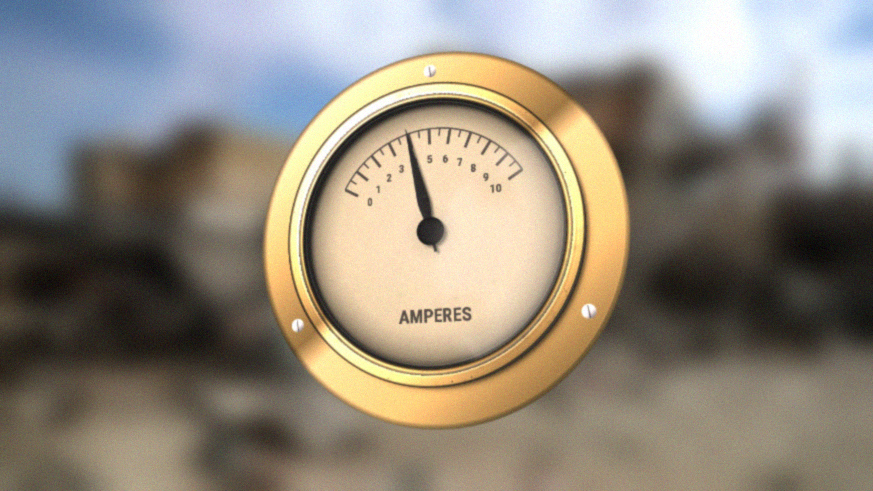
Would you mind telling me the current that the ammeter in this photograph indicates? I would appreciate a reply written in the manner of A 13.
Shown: A 4
